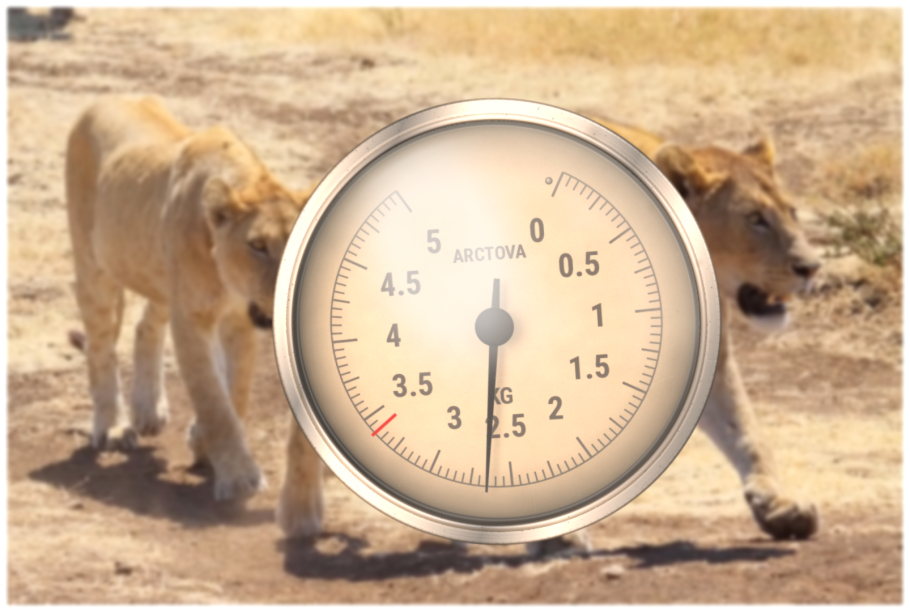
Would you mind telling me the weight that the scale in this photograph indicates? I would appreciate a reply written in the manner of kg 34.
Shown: kg 2.65
